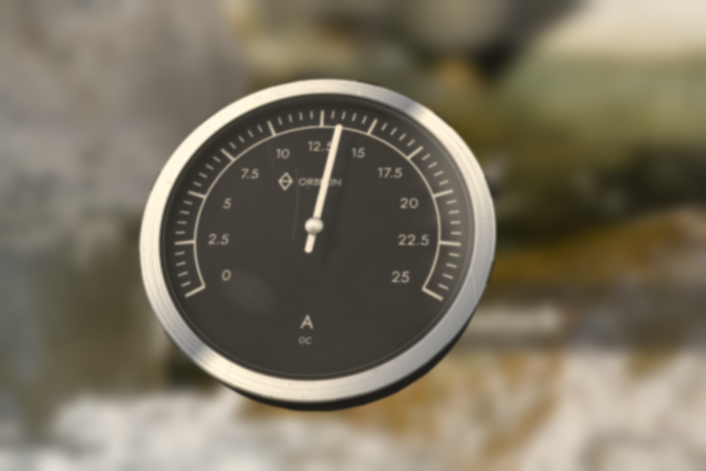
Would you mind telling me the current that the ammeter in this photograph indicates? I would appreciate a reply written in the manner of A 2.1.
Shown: A 13.5
